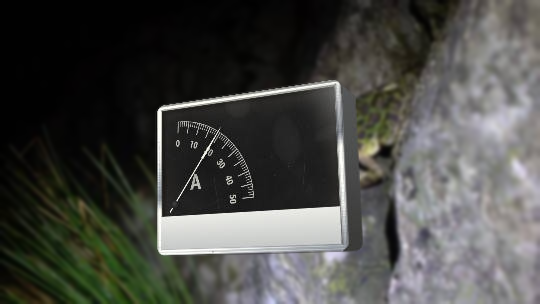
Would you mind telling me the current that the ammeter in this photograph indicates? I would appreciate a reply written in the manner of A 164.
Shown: A 20
